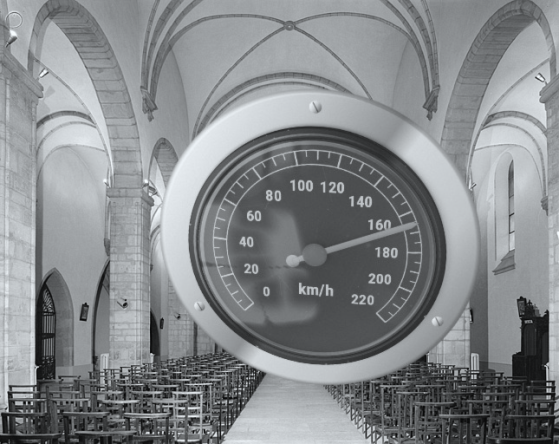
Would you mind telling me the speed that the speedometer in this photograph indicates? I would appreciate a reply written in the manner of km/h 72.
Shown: km/h 165
